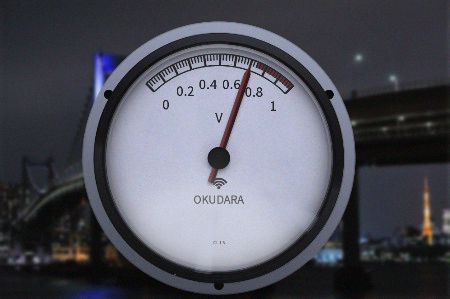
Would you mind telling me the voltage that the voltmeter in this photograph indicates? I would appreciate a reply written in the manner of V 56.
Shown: V 0.7
